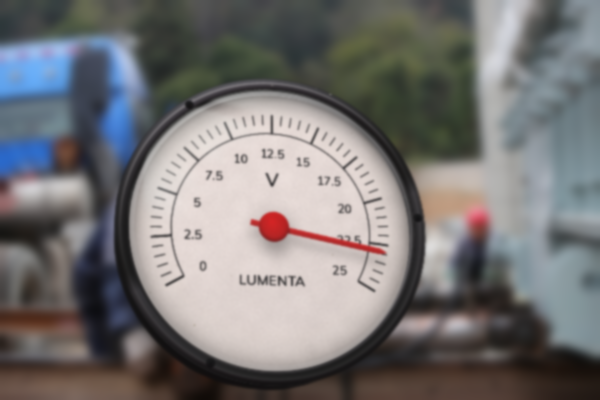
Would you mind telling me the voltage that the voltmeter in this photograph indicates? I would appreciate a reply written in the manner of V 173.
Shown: V 23
